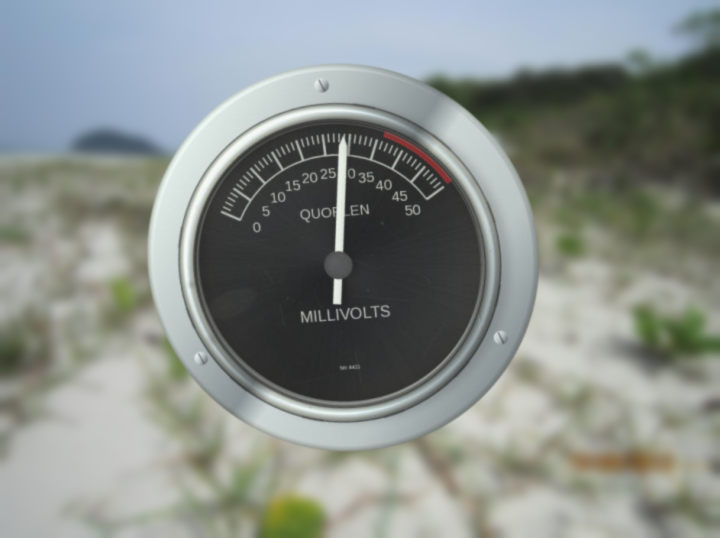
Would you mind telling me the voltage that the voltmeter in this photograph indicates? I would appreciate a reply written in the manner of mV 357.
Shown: mV 29
